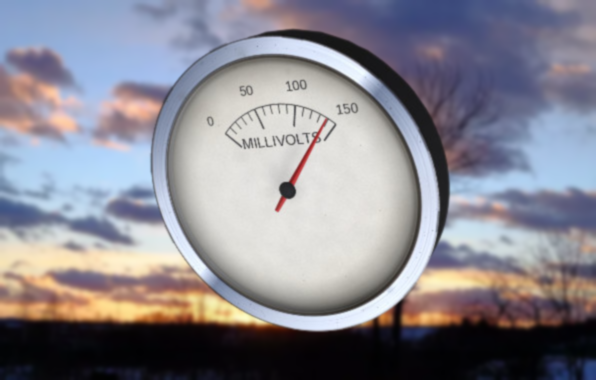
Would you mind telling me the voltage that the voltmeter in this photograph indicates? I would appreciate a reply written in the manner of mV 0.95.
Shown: mV 140
